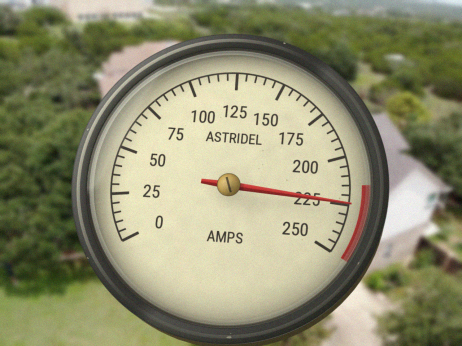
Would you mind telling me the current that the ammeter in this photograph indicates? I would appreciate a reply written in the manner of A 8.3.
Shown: A 225
